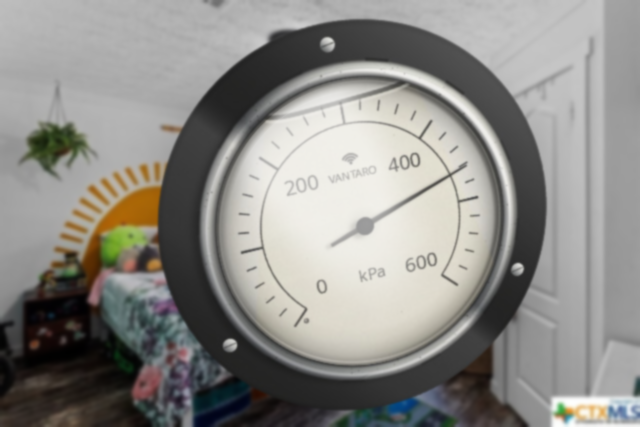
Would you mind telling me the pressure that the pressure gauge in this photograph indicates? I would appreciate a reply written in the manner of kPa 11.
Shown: kPa 460
